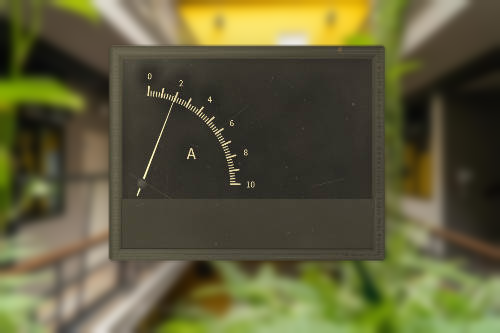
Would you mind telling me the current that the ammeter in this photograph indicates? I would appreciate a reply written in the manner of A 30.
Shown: A 2
